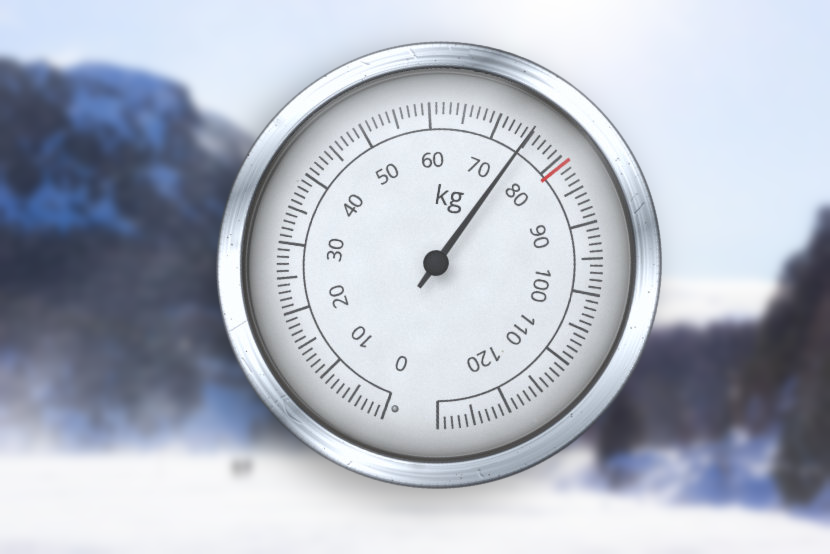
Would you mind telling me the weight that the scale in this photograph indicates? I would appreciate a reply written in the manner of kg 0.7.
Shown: kg 75
